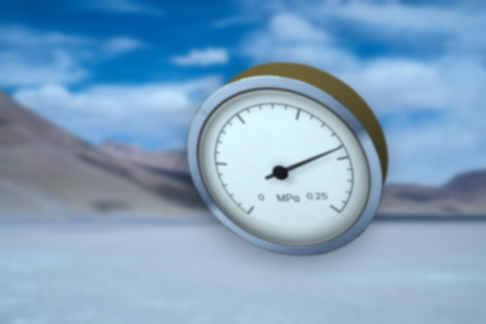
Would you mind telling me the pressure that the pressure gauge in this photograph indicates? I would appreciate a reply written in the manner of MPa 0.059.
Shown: MPa 0.19
